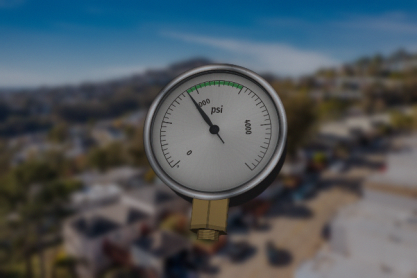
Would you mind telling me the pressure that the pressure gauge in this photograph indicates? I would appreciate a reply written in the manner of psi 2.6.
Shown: psi 1800
